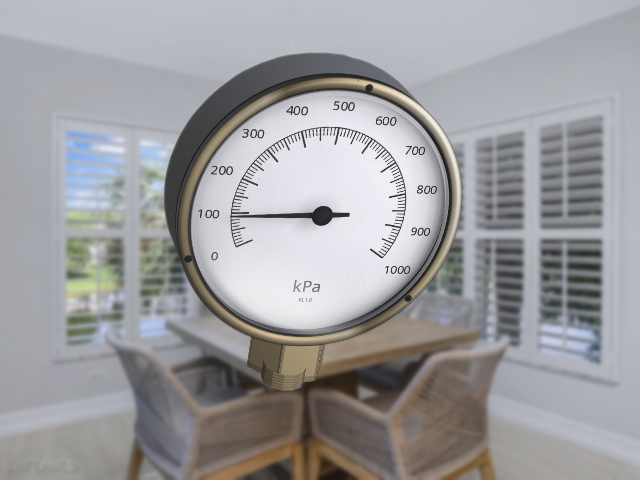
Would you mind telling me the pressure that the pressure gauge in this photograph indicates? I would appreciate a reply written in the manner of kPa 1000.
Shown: kPa 100
